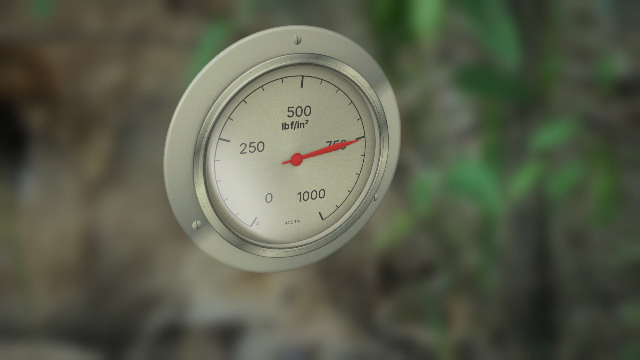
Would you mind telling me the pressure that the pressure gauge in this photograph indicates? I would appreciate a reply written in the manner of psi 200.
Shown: psi 750
